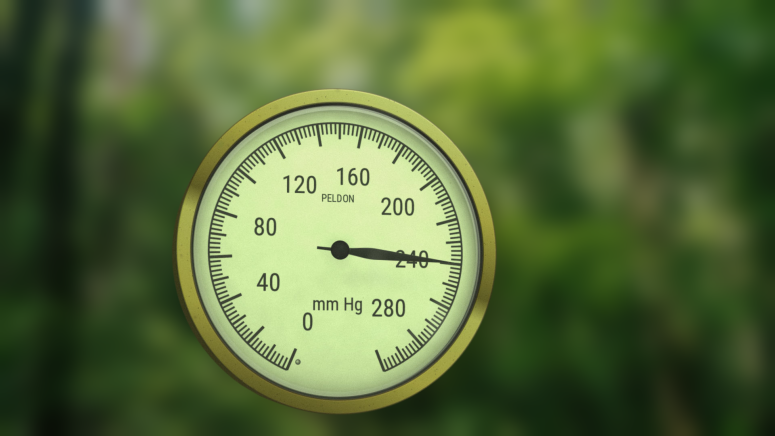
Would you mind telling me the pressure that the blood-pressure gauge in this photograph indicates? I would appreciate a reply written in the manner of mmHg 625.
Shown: mmHg 240
